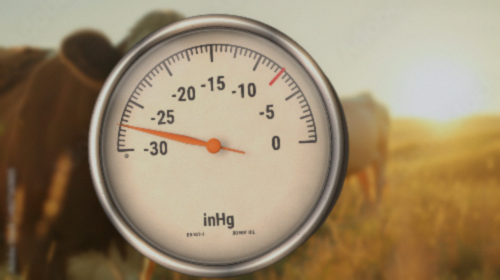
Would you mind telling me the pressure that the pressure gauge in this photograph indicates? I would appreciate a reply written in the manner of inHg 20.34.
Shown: inHg -27.5
